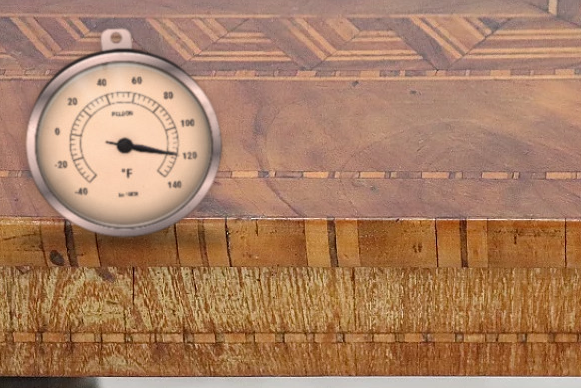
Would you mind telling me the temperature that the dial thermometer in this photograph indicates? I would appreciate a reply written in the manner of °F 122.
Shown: °F 120
